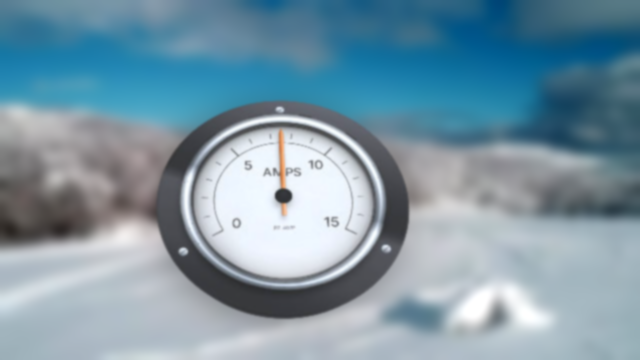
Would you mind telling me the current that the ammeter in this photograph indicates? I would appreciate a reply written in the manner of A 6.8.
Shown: A 7.5
